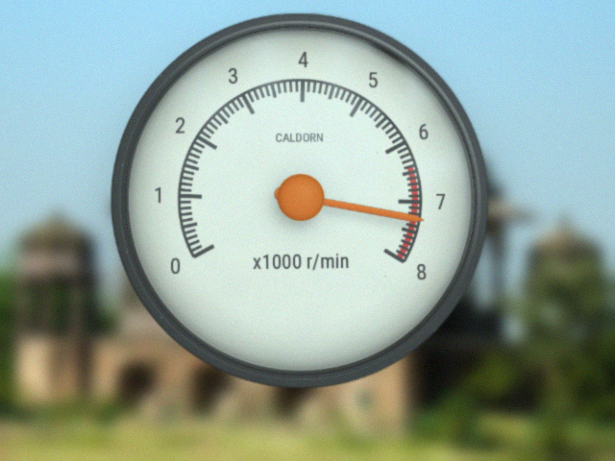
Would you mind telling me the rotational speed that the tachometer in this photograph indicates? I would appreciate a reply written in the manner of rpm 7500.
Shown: rpm 7300
